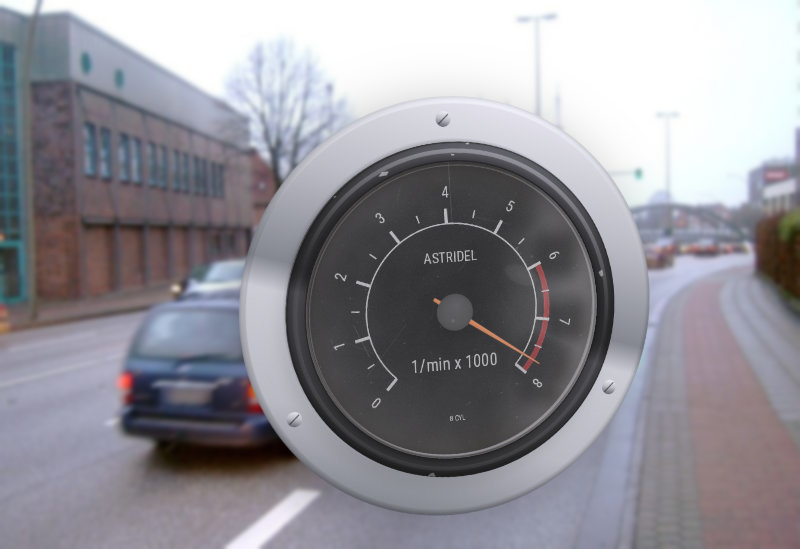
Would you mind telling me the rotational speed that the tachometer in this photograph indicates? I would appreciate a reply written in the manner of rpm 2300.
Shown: rpm 7750
